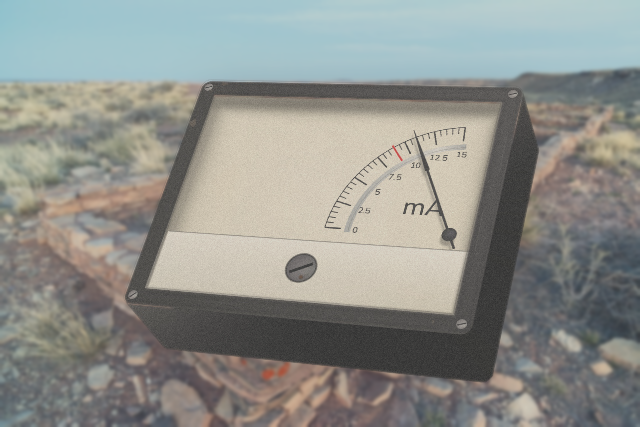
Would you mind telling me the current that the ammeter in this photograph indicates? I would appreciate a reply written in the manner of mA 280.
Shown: mA 11
